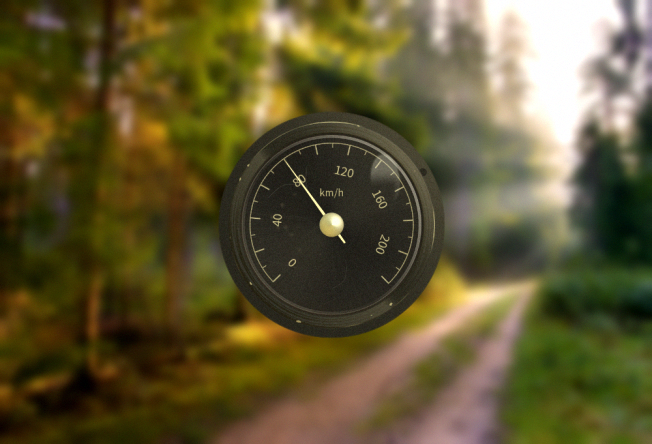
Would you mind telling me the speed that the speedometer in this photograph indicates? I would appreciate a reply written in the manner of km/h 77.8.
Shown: km/h 80
